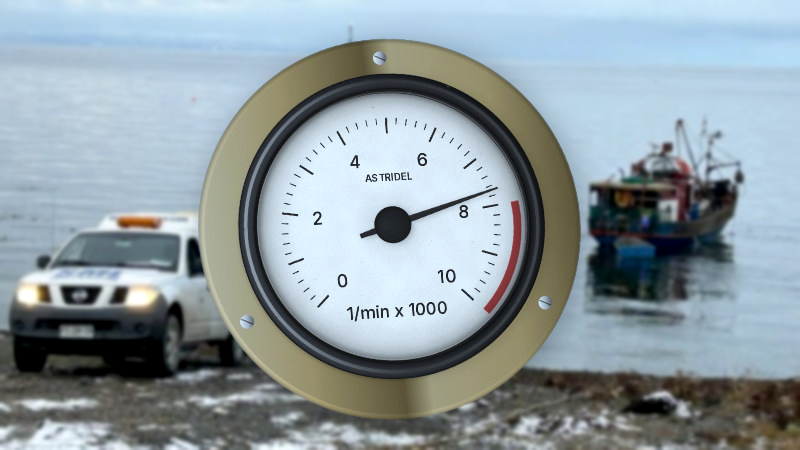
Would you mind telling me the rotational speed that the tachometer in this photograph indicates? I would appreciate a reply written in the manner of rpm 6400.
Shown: rpm 7700
